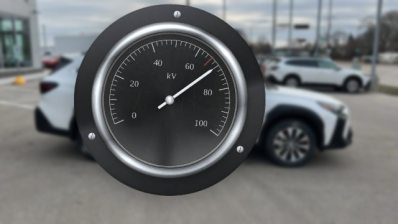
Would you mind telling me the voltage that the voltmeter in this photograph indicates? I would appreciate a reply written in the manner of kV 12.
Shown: kV 70
